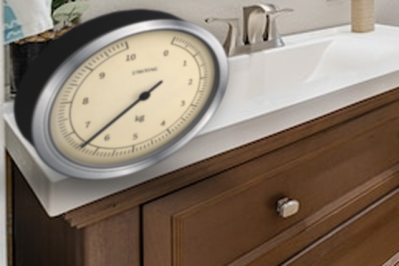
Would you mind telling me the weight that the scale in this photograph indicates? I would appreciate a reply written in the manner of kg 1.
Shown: kg 6.5
